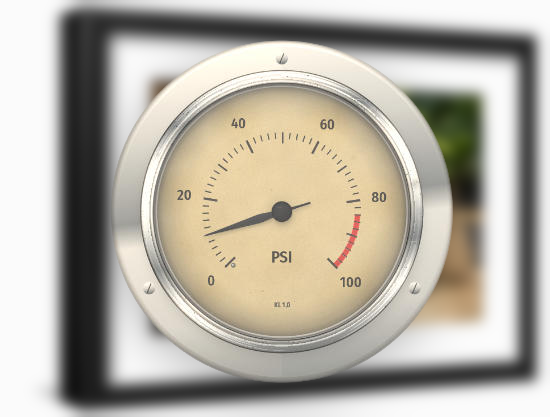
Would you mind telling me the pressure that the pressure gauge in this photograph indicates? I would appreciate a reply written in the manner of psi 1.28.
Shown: psi 10
